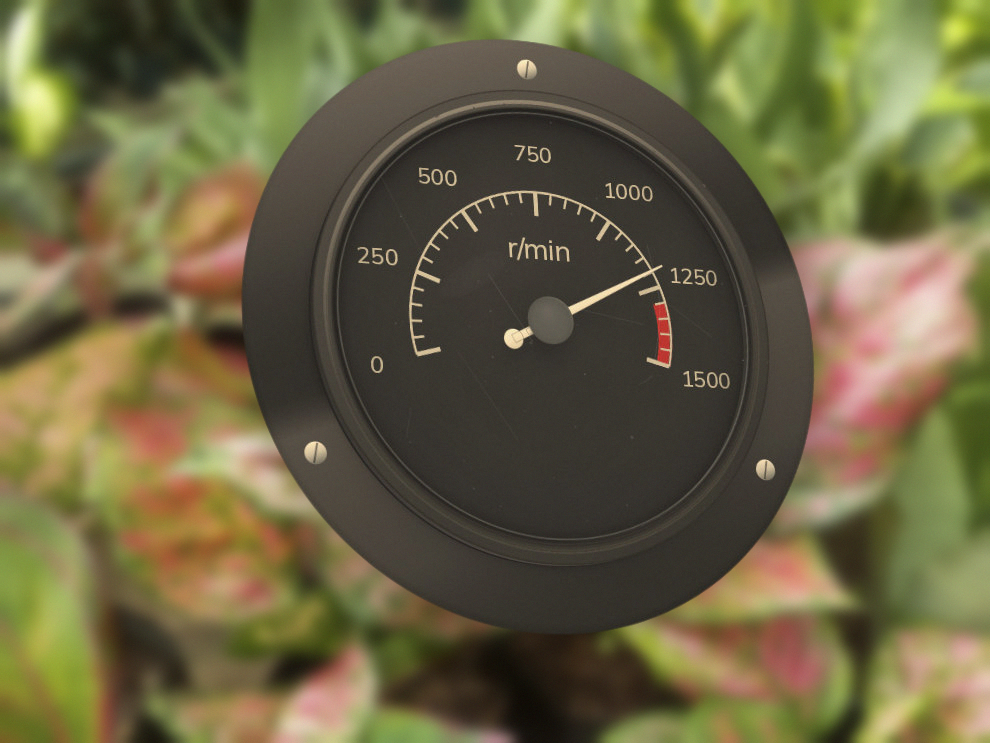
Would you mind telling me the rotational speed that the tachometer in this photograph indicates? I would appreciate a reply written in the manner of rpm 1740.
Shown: rpm 1200
